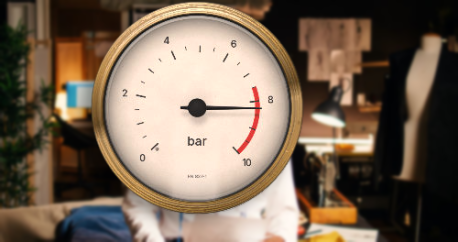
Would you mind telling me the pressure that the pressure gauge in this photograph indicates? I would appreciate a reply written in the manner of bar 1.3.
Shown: bar 8.25
